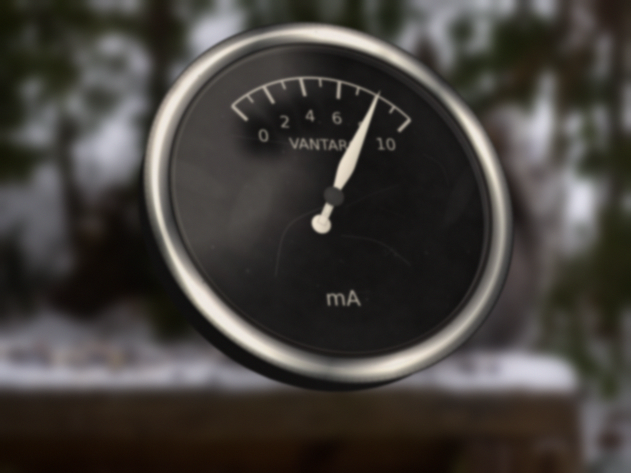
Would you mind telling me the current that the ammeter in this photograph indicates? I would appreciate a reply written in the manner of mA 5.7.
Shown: mA 8
